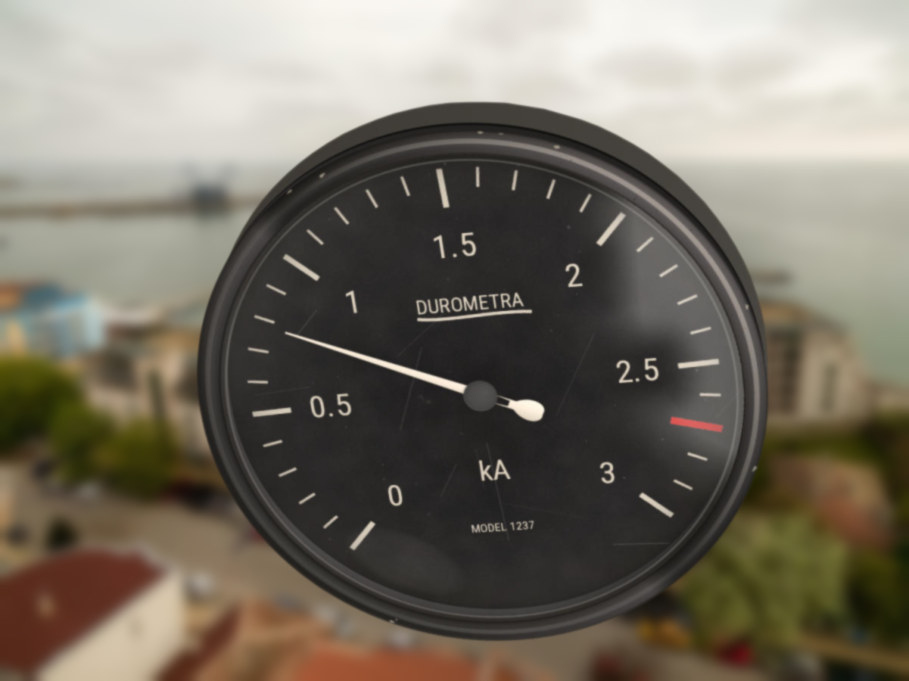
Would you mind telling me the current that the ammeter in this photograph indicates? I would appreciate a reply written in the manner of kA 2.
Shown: kA 0.8
